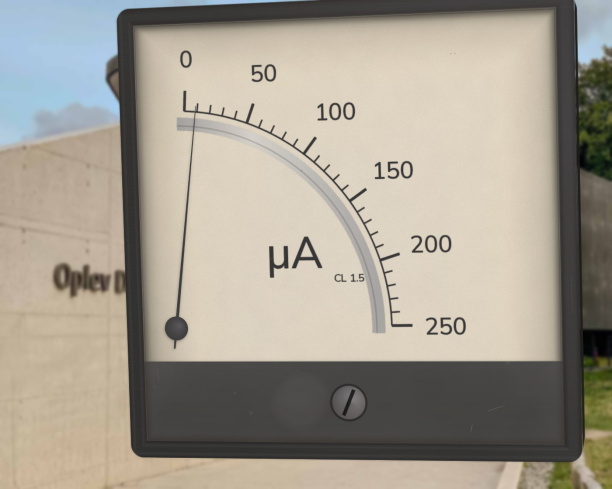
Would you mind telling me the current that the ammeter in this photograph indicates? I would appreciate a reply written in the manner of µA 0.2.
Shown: µA 10
